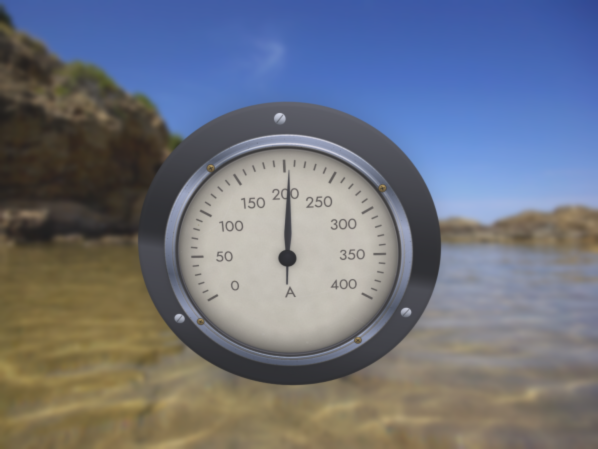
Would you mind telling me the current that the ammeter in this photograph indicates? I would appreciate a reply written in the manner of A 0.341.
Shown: A 205
